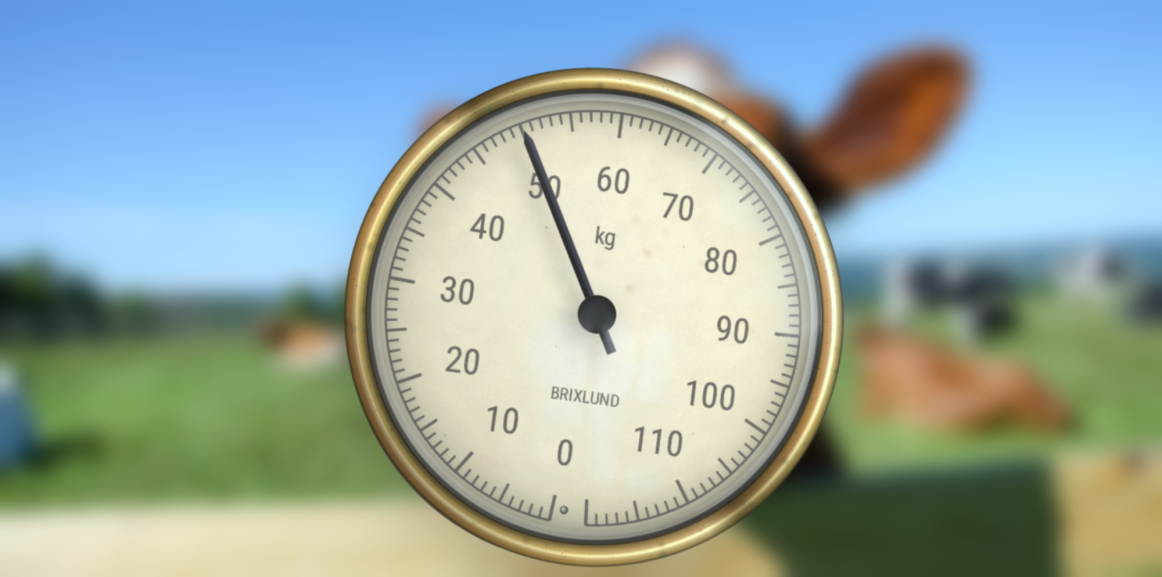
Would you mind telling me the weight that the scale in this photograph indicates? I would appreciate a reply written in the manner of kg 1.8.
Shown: kg 50
